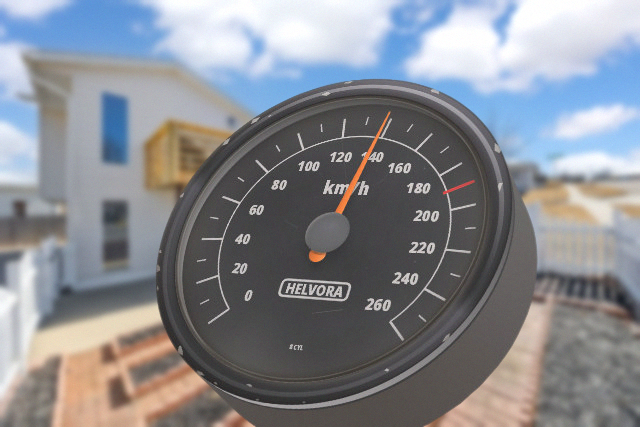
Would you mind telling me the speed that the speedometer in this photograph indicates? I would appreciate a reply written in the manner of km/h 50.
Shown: km/h 140
